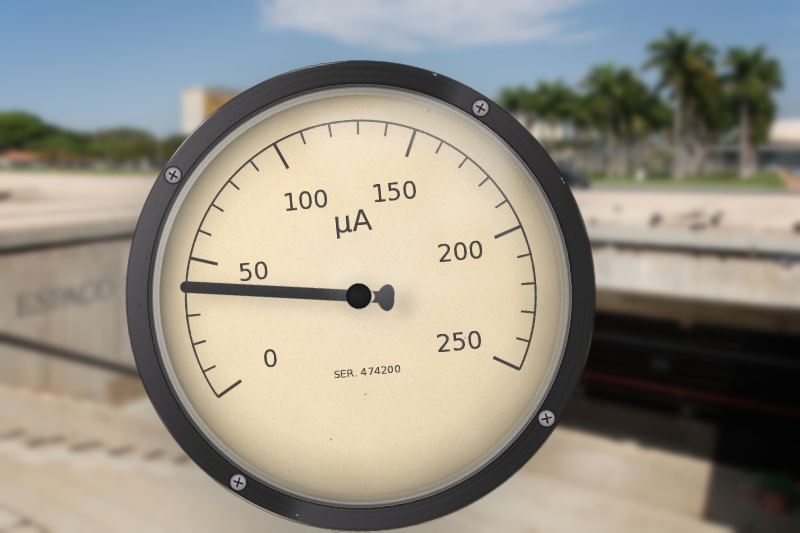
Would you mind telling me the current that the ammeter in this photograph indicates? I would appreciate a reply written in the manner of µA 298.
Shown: µA 40
